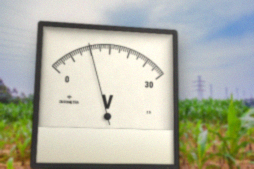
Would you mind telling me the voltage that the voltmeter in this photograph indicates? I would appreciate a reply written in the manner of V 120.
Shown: V 10
